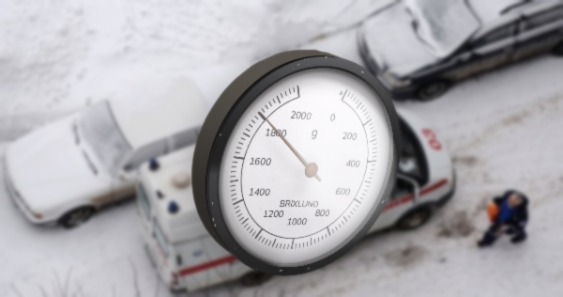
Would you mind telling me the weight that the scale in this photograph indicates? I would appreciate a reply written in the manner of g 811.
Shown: g 1800
